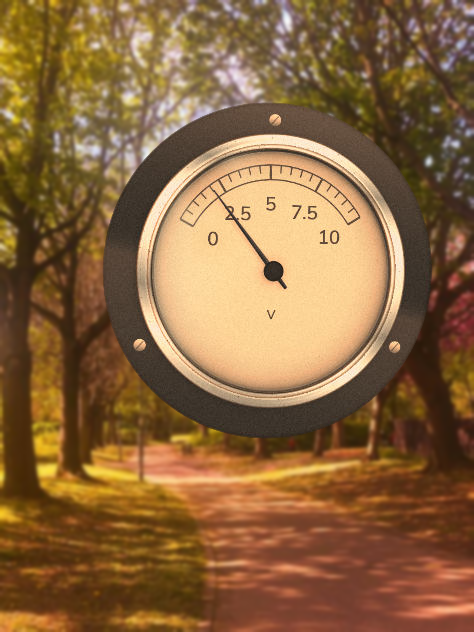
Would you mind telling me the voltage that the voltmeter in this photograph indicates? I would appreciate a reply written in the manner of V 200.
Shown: V 2
